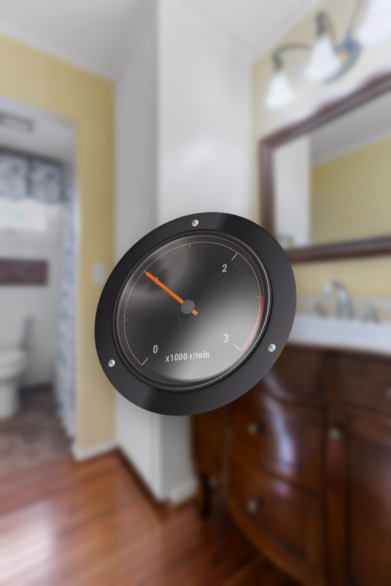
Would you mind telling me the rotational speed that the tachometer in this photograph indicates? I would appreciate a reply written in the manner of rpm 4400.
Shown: rpm 1000
